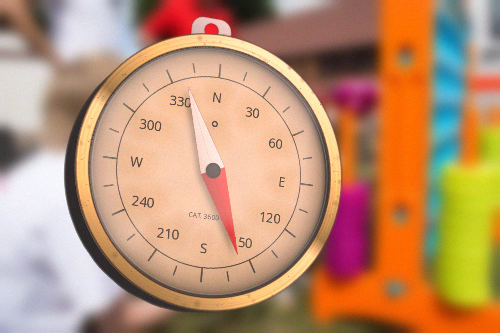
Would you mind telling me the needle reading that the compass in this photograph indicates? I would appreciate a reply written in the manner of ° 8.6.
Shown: ° 157.5
